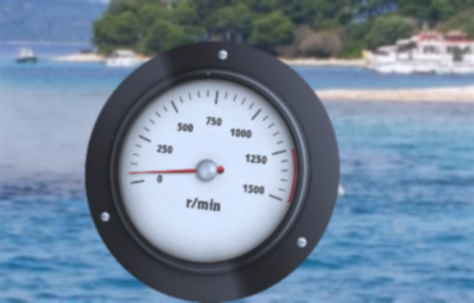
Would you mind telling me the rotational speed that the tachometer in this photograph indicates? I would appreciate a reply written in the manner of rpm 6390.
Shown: rpm 50
